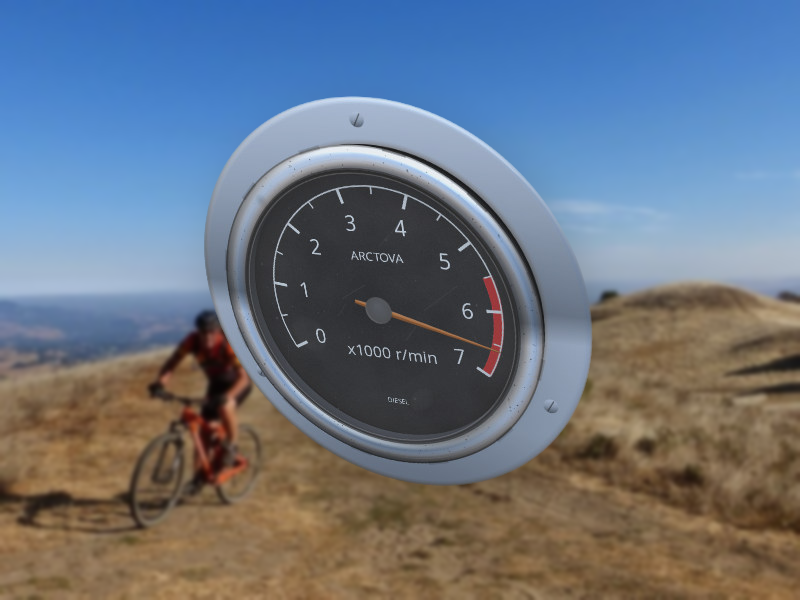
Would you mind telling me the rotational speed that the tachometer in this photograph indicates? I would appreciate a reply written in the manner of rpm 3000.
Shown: rpm 6500
